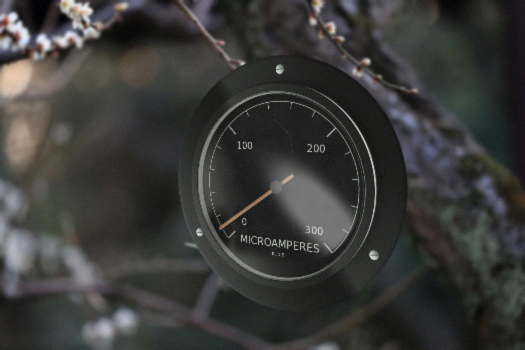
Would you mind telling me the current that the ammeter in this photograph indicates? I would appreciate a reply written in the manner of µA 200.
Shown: µA 10
